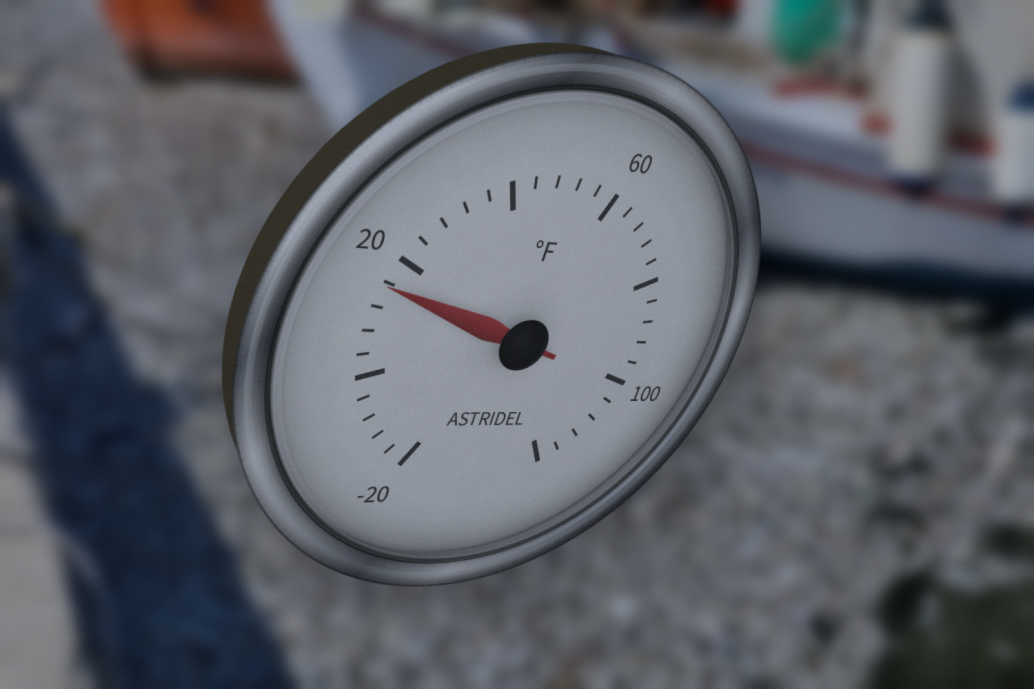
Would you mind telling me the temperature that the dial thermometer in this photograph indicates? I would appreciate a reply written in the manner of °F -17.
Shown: °F 16
